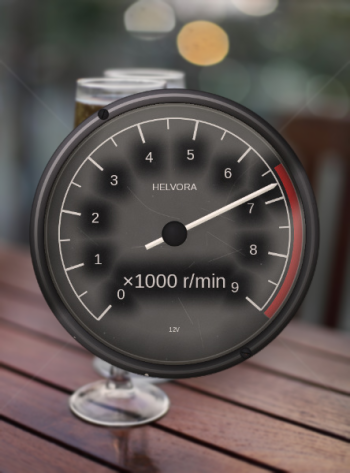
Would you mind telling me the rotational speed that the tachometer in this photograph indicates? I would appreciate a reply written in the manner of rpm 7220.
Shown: rpm 6750
